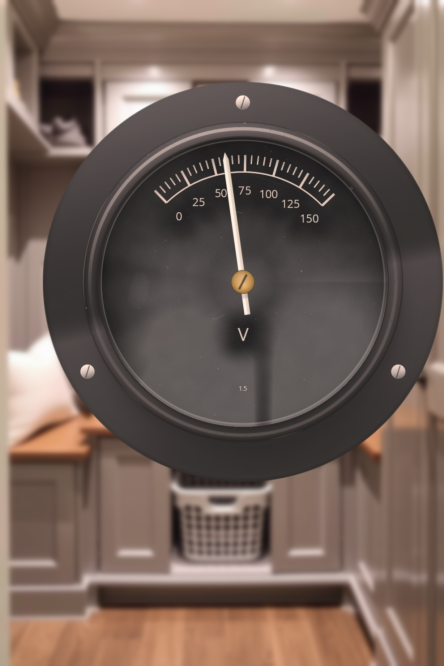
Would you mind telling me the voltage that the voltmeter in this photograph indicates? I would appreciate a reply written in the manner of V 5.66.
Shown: V 60
